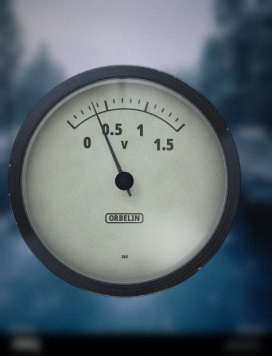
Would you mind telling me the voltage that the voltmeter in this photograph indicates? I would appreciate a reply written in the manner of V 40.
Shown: V 0.35
